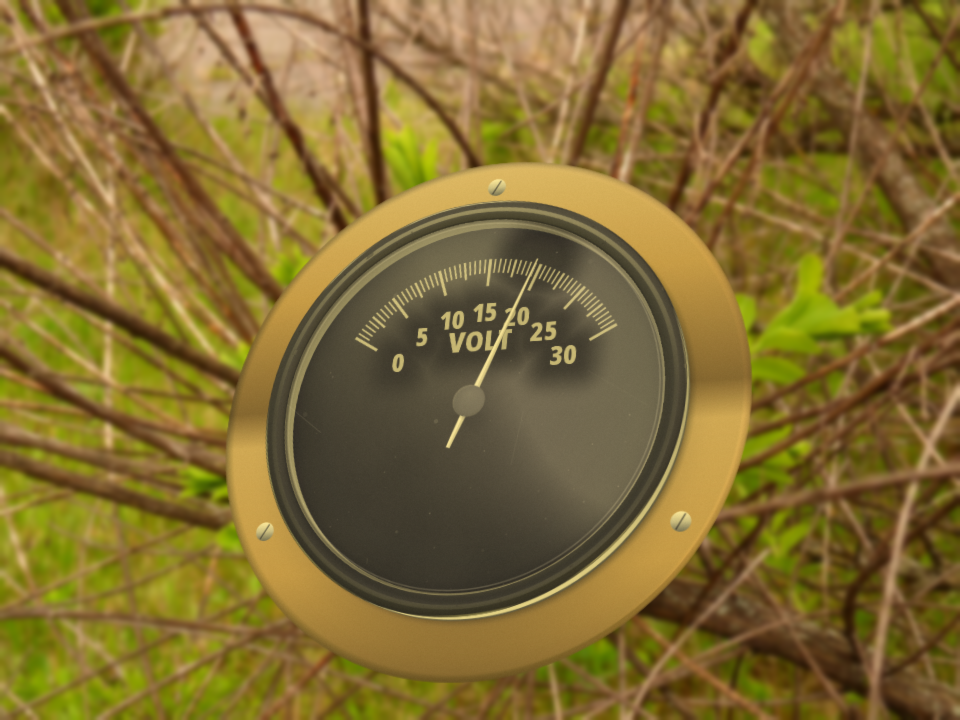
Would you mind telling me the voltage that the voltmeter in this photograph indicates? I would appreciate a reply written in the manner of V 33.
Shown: V 20
